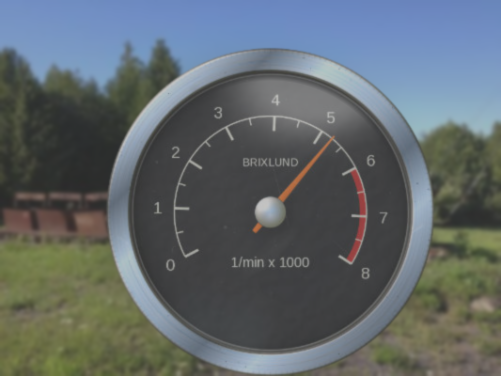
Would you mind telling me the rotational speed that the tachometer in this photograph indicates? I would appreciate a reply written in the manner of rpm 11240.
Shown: rpm 5250
